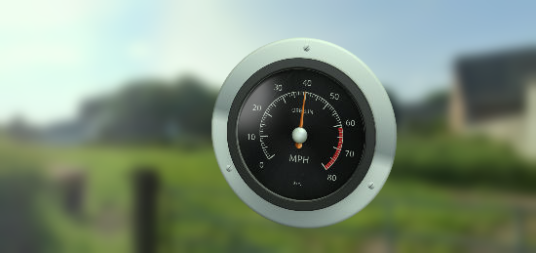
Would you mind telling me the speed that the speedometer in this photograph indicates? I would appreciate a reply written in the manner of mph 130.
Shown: mph 40
